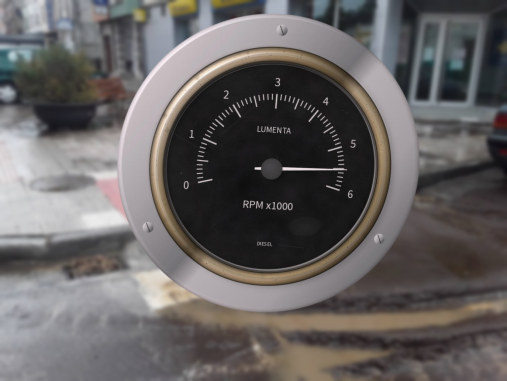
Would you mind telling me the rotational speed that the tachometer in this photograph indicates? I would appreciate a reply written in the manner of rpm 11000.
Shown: rpm 5500
